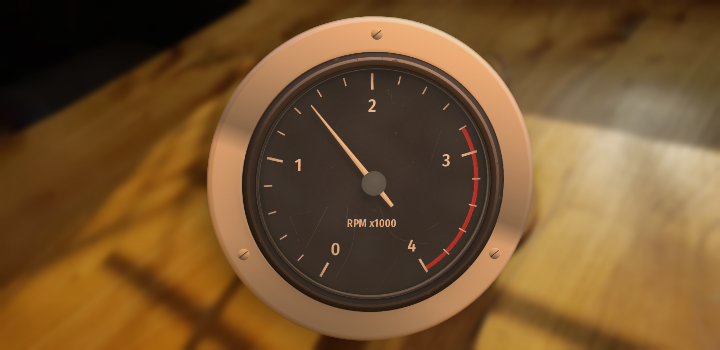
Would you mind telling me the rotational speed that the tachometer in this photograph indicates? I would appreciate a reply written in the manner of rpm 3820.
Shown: rpm 1500
